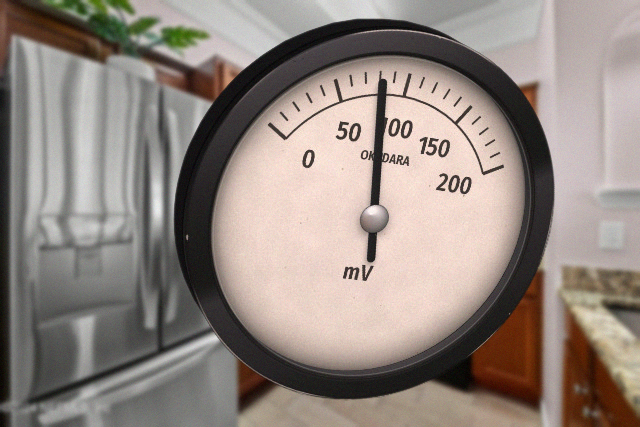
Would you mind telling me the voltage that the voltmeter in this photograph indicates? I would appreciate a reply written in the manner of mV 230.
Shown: mV 80
